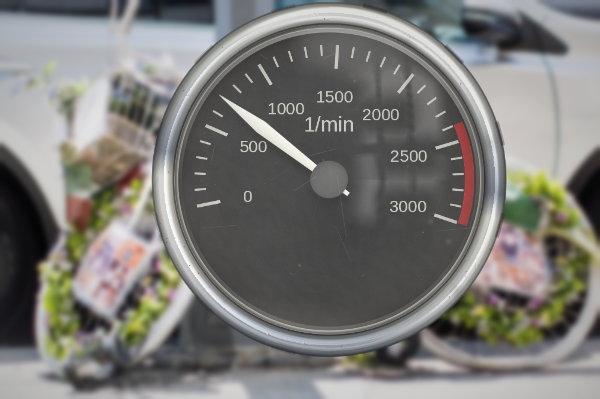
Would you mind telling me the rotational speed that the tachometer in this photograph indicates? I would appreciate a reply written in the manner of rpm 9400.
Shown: rpm 700
